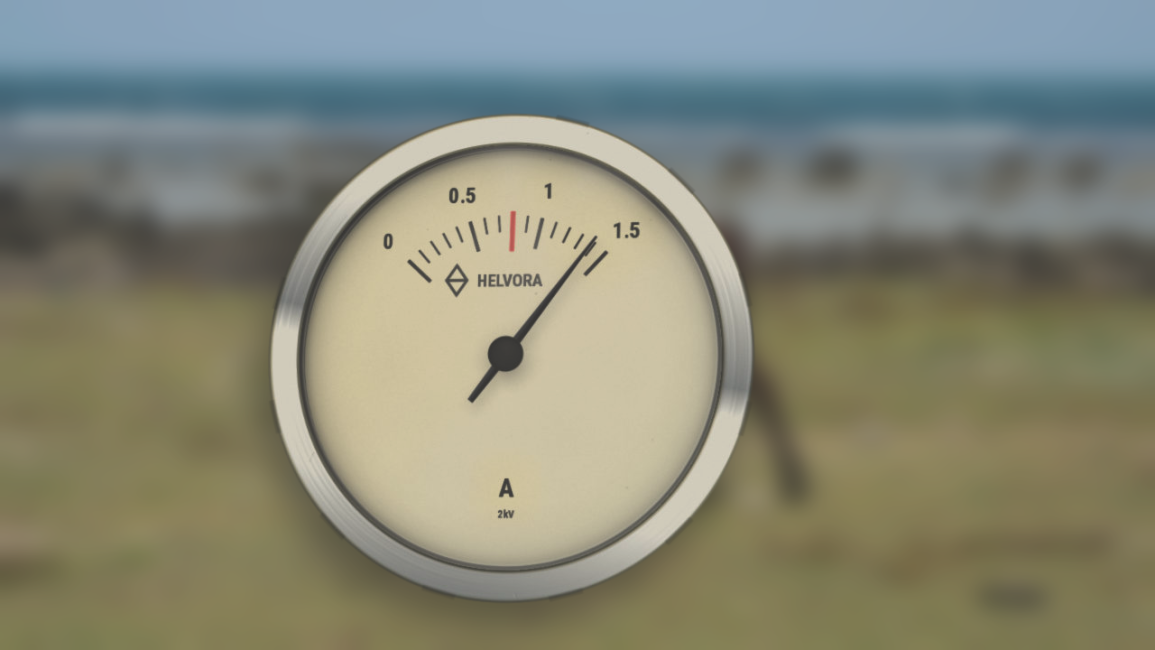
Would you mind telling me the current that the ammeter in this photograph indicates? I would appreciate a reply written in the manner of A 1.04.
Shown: A 1.4
